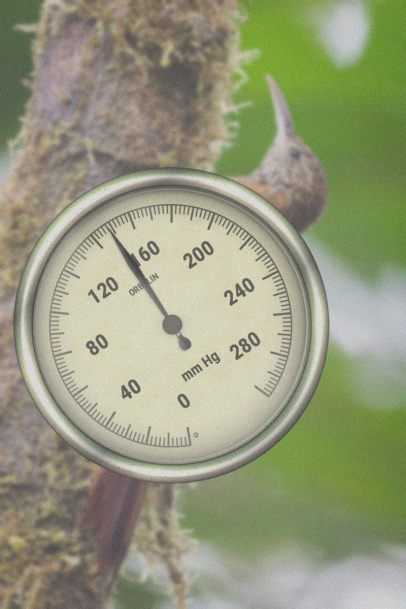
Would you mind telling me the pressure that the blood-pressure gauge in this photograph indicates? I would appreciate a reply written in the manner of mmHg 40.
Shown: mmHg 148
